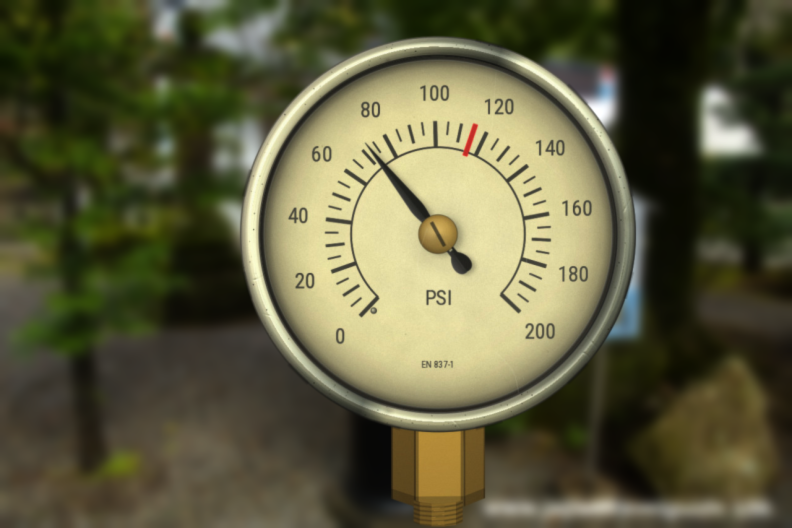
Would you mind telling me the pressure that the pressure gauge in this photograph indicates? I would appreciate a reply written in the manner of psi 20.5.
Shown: psi 72.5
